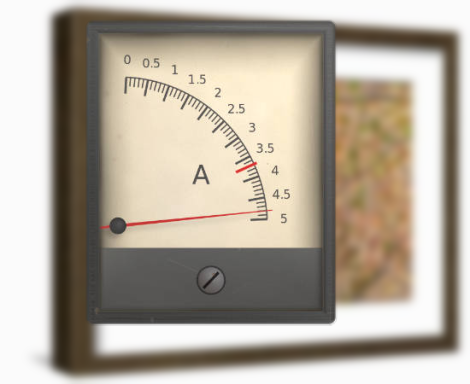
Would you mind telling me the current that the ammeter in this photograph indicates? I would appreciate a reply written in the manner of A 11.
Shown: A 4.8
